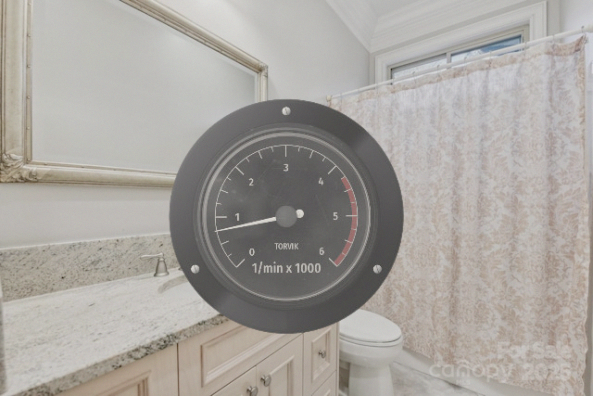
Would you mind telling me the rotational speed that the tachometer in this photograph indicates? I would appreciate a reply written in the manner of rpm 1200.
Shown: rpm 750
